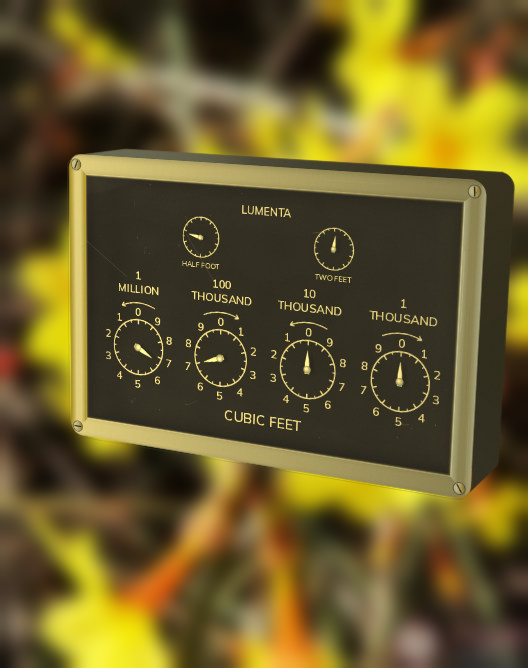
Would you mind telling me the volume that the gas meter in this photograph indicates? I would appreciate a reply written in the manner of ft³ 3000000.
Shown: ft³ 670000
